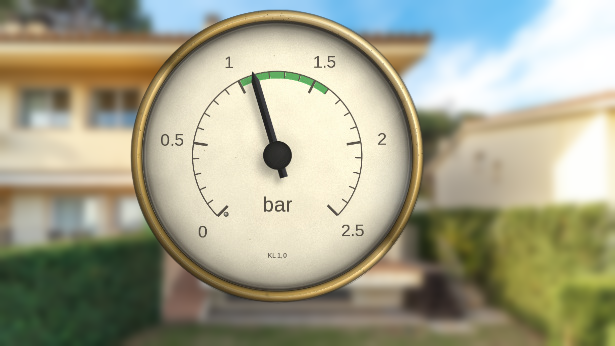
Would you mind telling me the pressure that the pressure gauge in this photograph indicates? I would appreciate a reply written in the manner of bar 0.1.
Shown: bar 1.1
